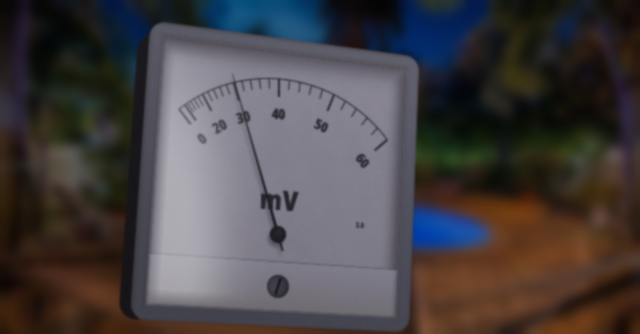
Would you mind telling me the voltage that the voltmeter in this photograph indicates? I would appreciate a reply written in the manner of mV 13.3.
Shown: mV 30
